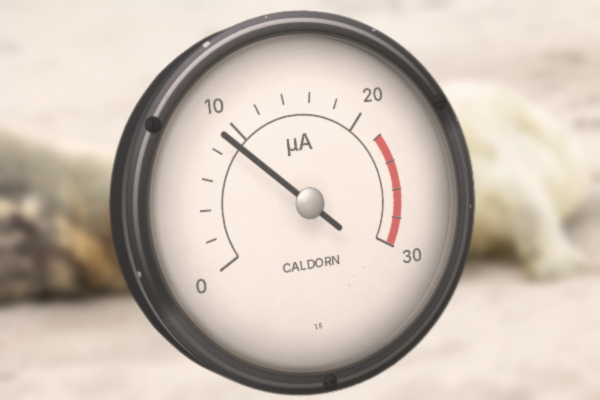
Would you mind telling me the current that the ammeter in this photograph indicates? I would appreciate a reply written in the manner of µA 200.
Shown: µA 9
